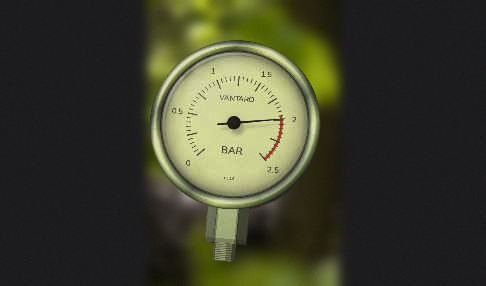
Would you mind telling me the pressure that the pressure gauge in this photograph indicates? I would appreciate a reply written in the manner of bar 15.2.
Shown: bar 2
